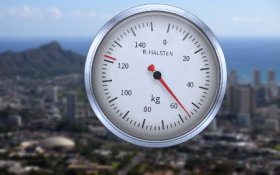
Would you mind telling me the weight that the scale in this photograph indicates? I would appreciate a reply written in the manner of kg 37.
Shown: kg 56
